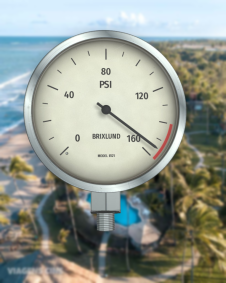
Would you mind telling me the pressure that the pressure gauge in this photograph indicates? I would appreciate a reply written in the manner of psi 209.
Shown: psi 155
